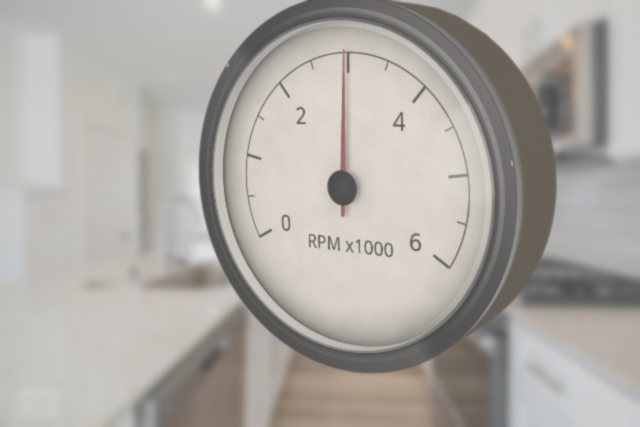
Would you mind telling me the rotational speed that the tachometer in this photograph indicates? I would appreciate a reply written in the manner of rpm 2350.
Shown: rpm 3000
